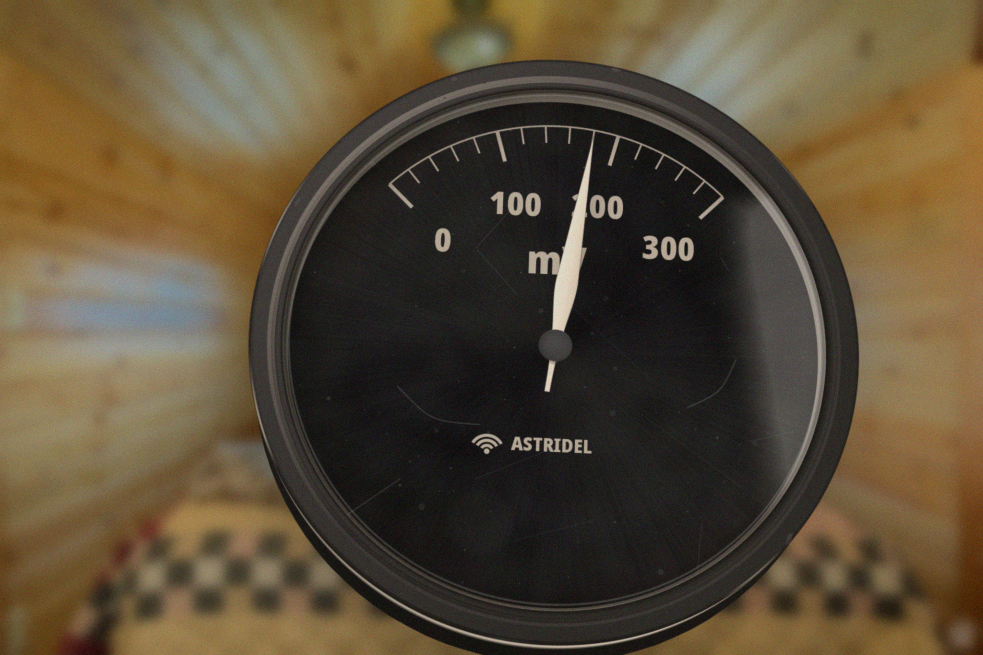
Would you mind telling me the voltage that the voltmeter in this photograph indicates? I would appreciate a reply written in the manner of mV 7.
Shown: mV 180
